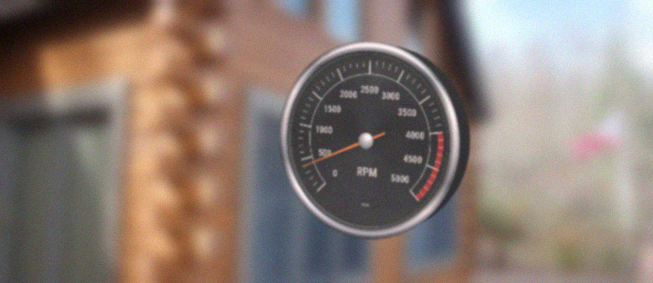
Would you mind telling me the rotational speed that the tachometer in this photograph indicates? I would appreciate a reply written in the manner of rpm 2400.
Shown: rpm 400
